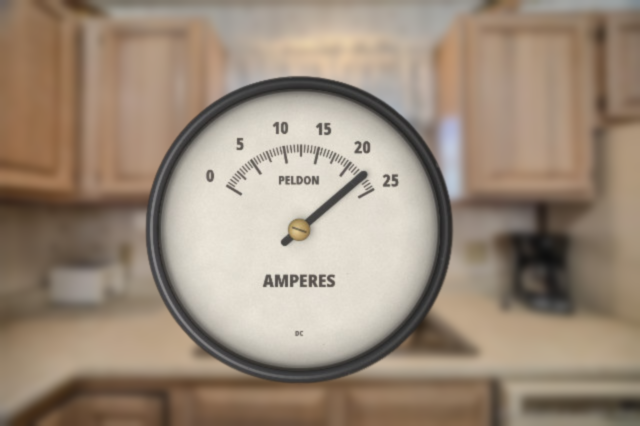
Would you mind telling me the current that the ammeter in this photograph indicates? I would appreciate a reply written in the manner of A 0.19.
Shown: A 22.5
